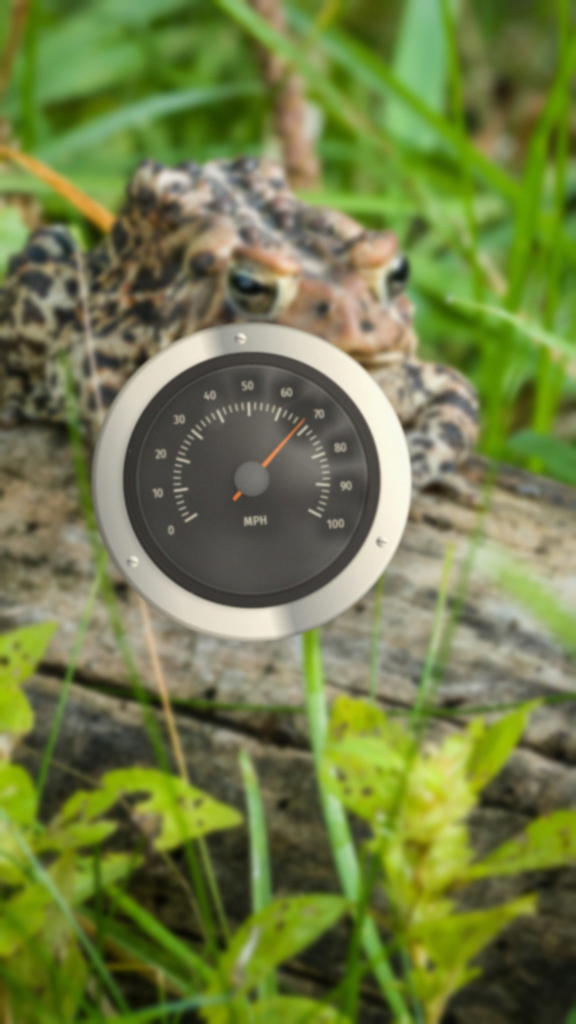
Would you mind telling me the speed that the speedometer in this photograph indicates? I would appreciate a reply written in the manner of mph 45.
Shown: mph 68
